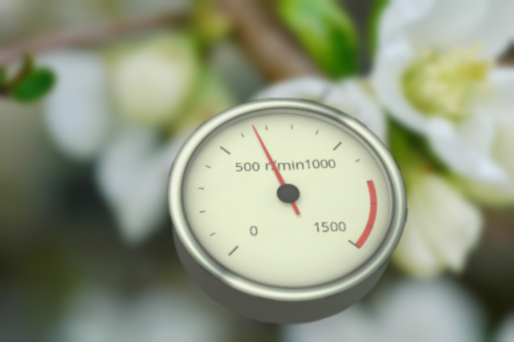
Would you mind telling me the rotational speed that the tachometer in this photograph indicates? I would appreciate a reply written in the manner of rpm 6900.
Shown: rpm 650
